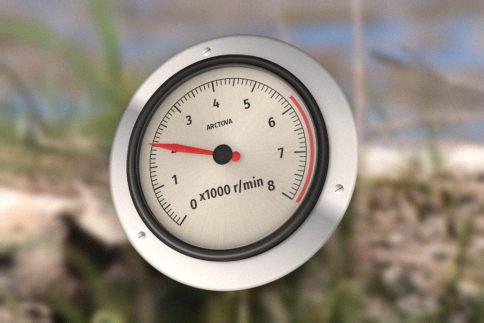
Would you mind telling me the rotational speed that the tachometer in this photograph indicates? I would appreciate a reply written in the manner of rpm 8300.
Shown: rpm 2000
